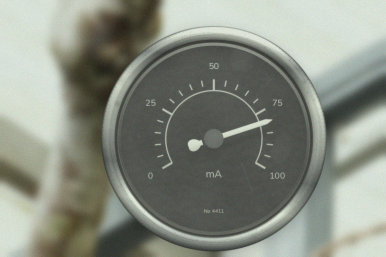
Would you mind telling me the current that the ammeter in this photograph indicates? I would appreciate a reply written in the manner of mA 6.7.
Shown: mA 80
